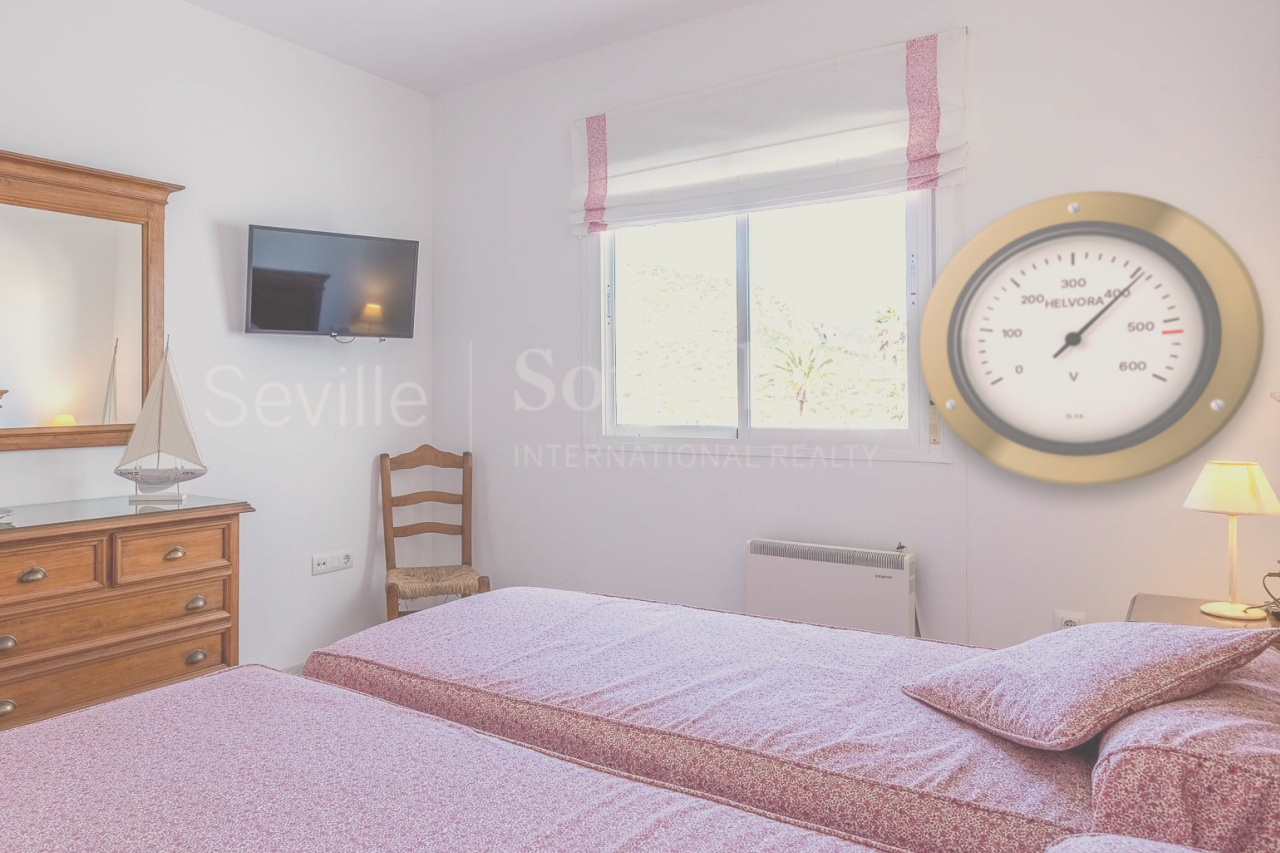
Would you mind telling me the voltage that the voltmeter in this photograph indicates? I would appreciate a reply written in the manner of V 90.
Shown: V 410
